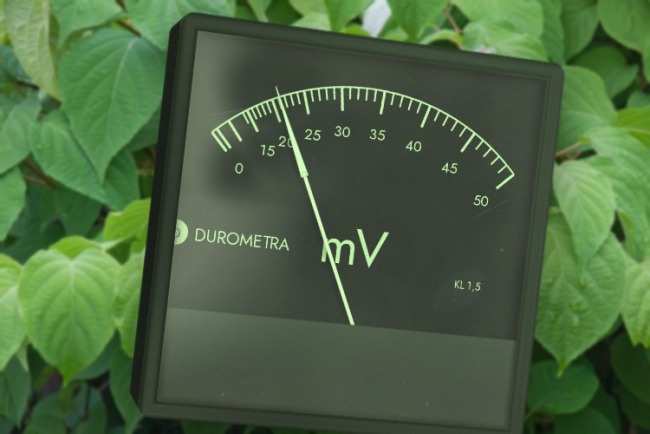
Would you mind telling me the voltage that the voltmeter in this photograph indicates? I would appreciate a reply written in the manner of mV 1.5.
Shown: mV 21
